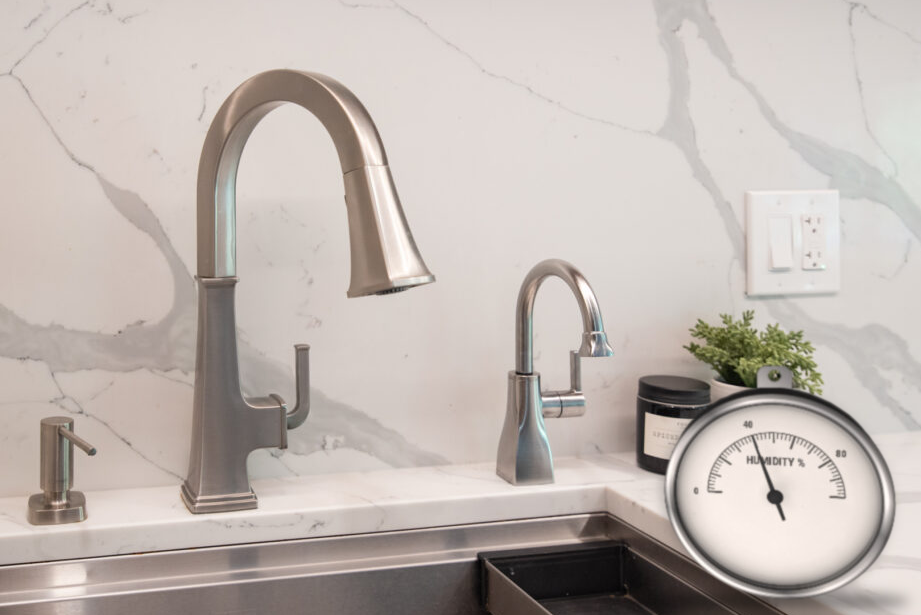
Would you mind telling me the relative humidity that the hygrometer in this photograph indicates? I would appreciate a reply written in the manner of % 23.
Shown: % 40
